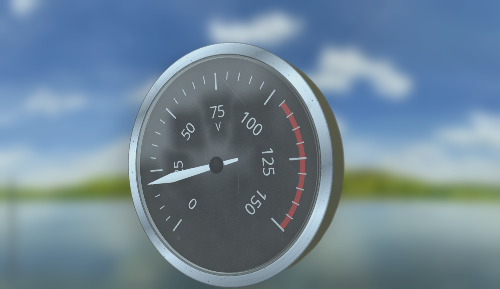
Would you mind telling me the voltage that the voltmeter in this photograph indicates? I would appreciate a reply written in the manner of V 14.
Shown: V 20
